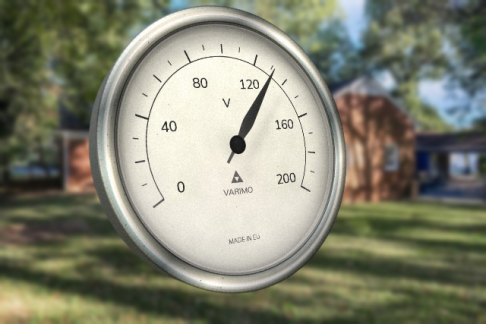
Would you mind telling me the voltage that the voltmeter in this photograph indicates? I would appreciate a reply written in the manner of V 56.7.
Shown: V 130
